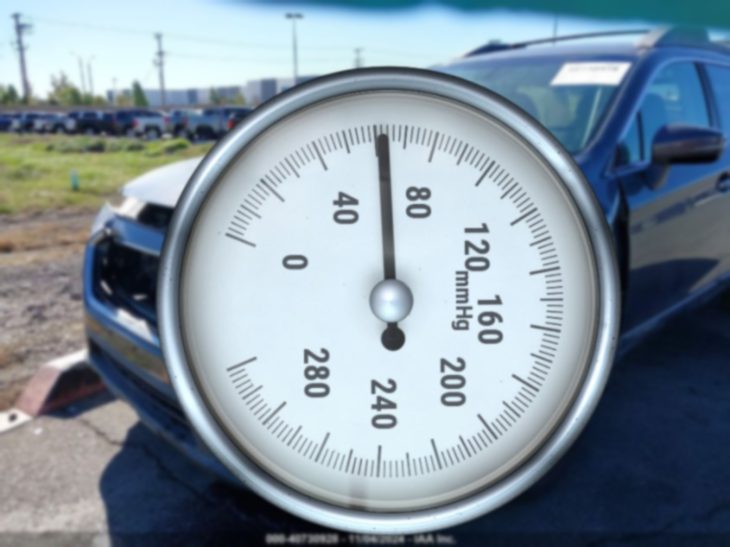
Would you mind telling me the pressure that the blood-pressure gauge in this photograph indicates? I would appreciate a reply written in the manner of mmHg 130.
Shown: mmHg 62
